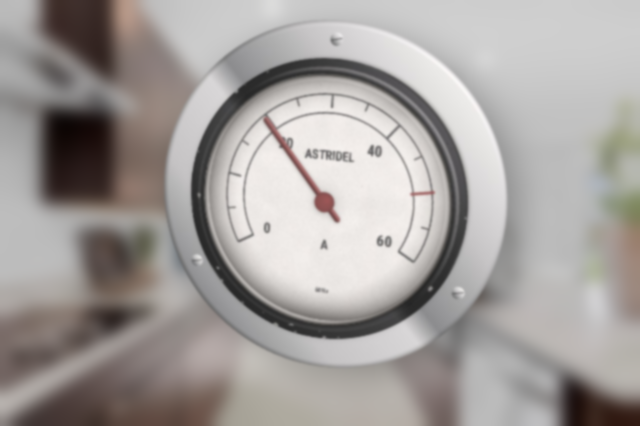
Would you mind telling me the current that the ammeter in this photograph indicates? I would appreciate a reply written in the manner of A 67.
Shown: A 20
